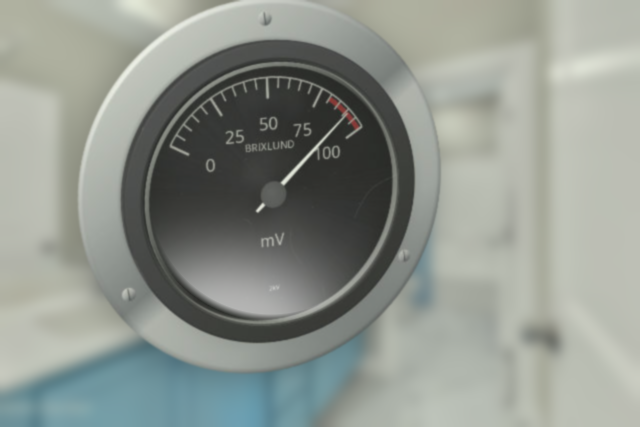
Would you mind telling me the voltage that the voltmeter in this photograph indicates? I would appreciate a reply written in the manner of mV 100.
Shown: mV 90
